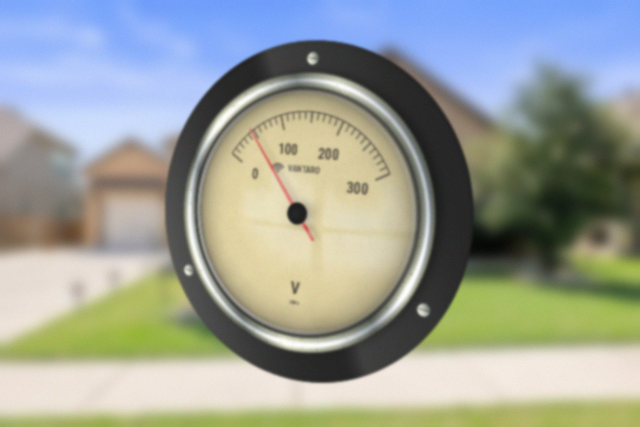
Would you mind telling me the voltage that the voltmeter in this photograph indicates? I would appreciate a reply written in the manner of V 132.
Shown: V 50
